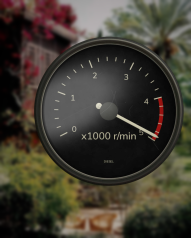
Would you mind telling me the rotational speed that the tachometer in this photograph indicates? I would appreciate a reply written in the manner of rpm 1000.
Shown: rpm 4900
